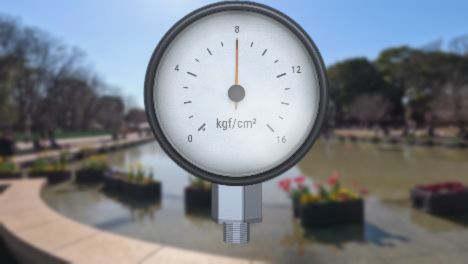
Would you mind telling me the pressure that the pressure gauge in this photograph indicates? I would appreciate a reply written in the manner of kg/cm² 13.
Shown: kg/cm² 8
